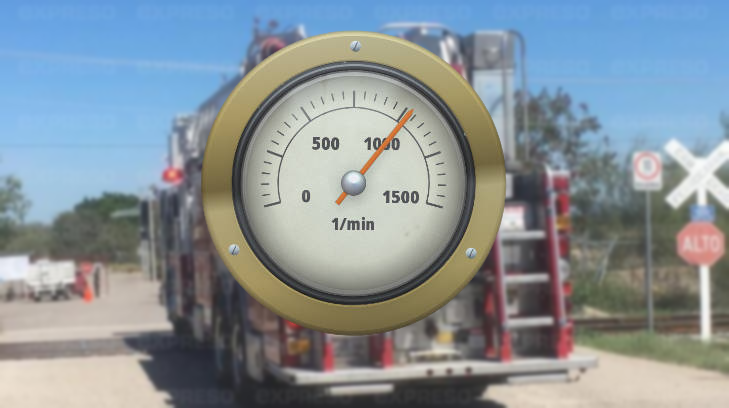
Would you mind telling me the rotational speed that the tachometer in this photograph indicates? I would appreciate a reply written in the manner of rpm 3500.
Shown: rpm 1025
